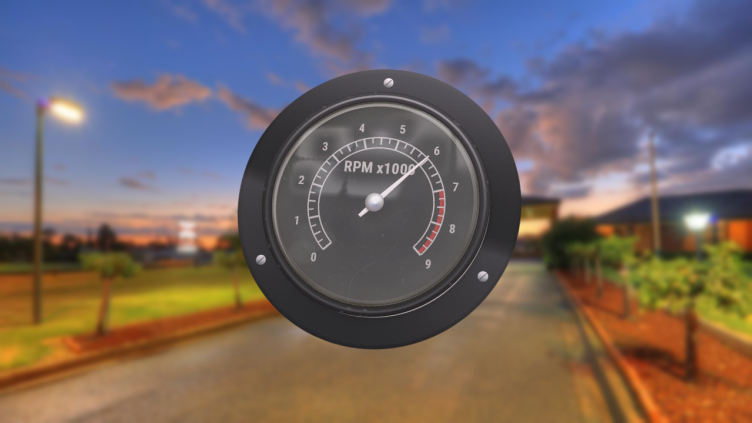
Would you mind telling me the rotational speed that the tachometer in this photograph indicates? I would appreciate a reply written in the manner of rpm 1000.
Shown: rpm 6000
